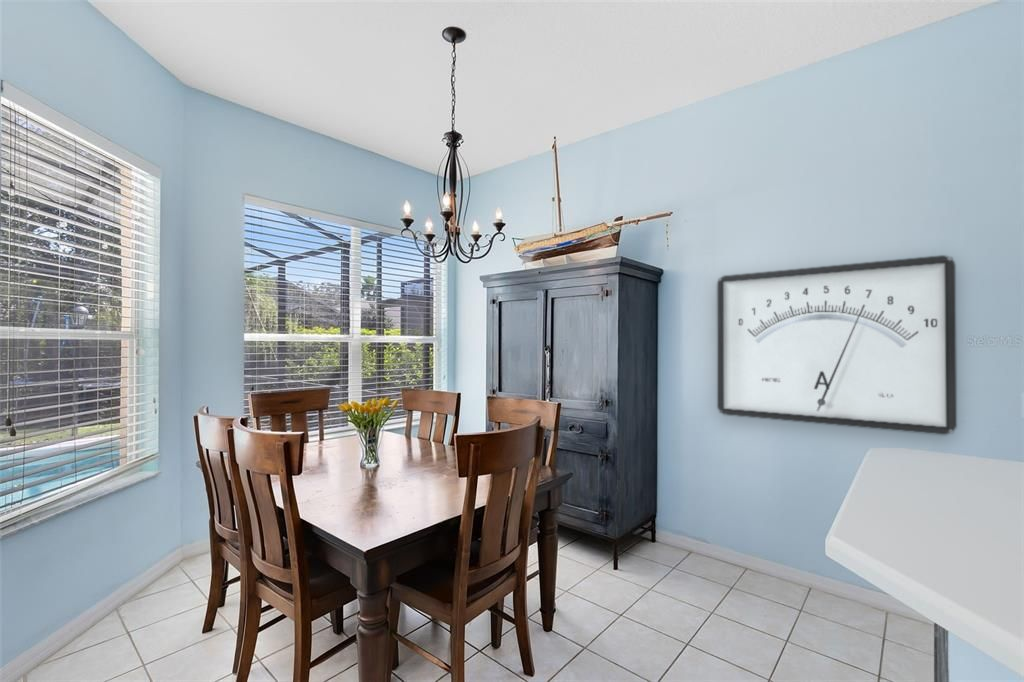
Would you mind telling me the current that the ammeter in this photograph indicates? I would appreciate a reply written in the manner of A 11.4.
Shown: A 7
